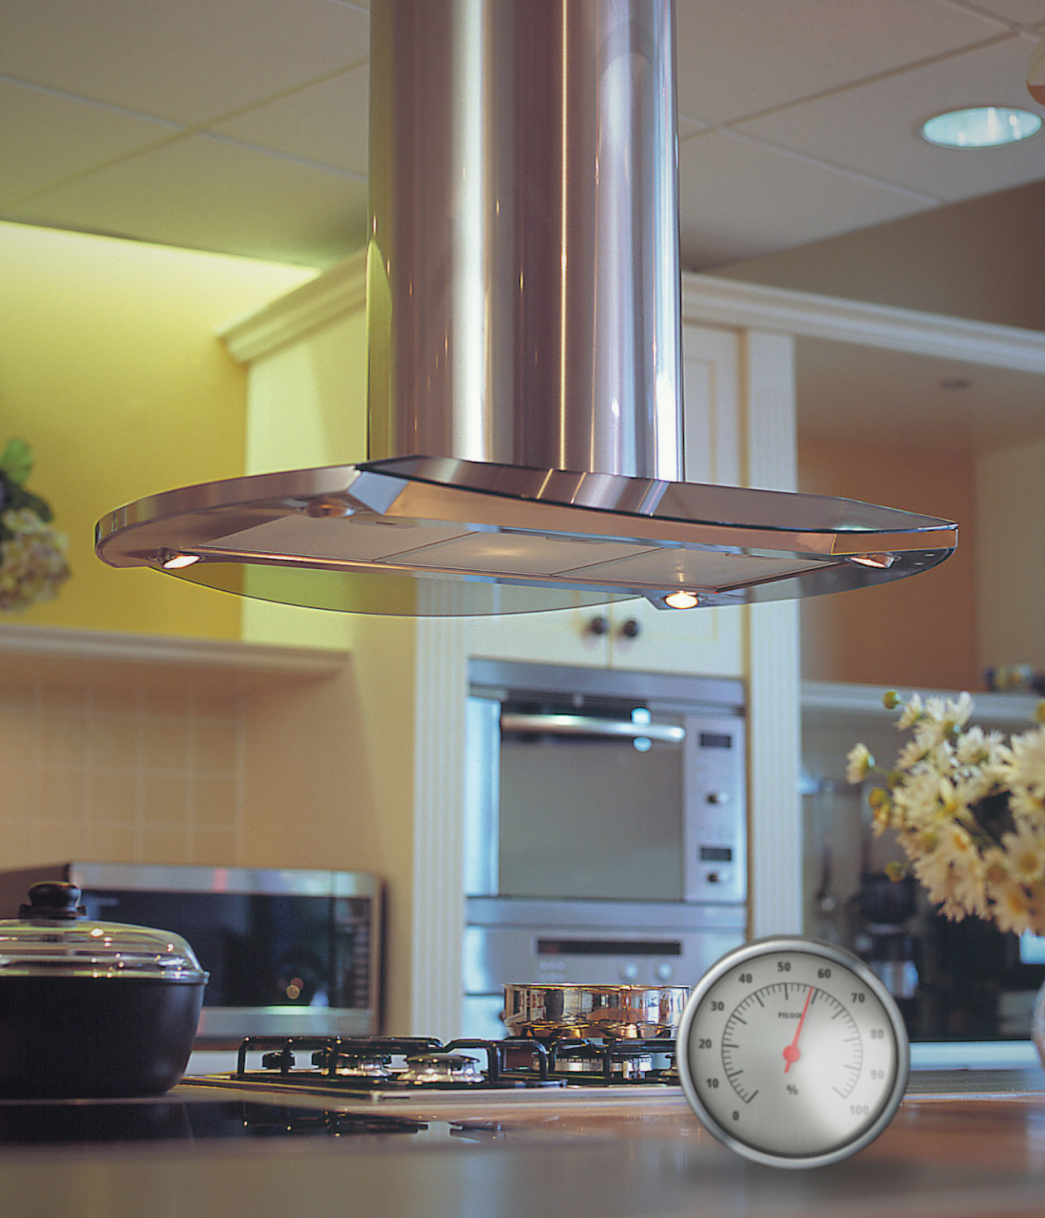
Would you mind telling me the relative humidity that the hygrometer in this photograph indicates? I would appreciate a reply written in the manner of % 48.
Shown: % 58
